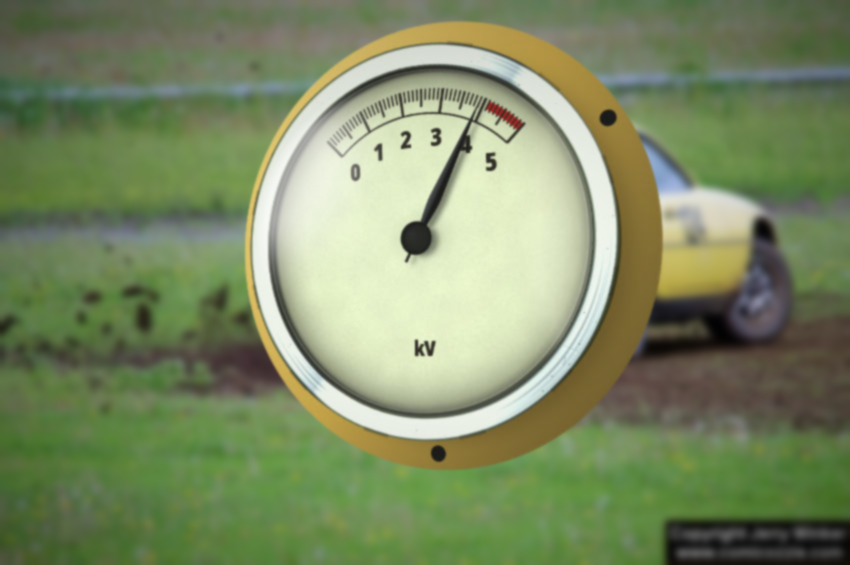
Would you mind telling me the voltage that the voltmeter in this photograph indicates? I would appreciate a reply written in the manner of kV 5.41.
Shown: kV 4
